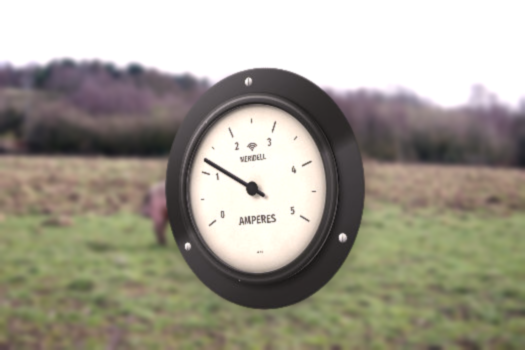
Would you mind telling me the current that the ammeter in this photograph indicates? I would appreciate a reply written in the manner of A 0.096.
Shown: A 1.25
